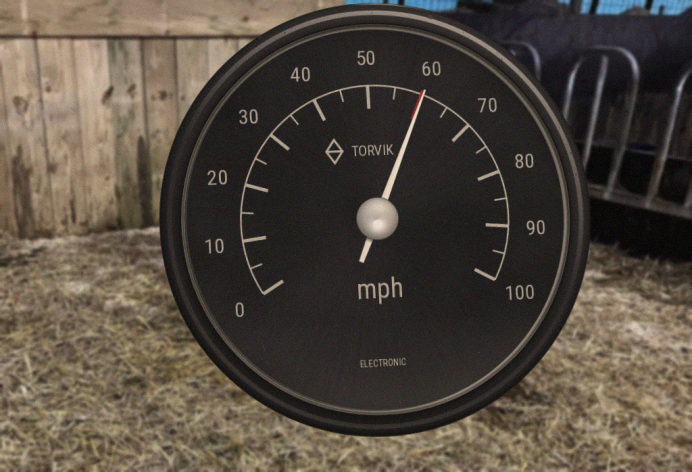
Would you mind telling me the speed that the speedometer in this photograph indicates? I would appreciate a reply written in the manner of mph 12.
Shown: mph 60
